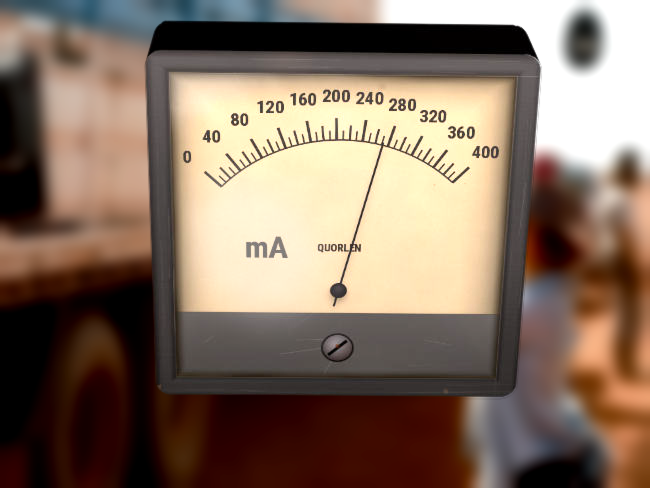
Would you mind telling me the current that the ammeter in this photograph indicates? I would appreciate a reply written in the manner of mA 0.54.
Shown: mA 270
